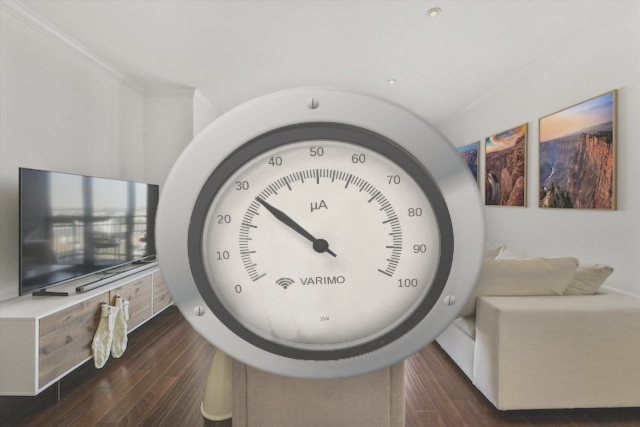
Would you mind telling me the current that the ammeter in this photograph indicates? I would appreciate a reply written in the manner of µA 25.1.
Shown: µA 30
